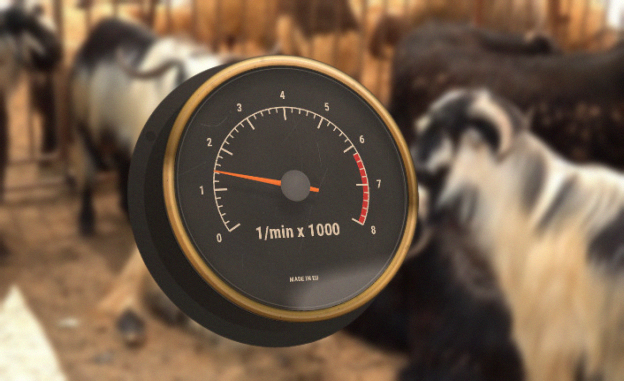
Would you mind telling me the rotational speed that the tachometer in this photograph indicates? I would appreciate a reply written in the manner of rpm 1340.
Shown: rpm 1400
